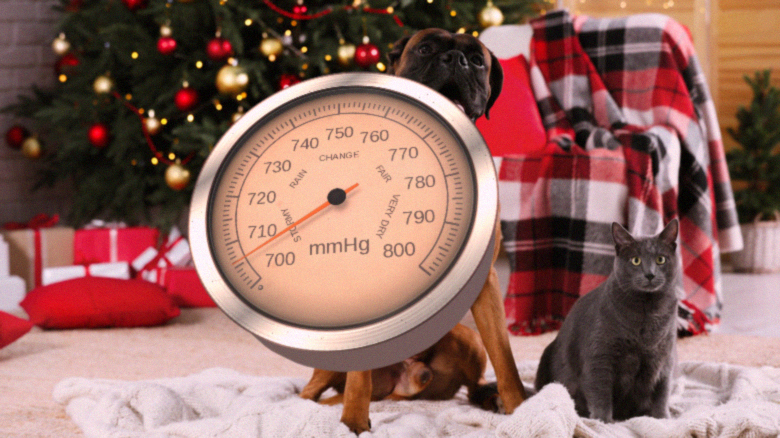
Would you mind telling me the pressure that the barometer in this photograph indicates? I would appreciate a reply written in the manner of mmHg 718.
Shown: mmHg 705
